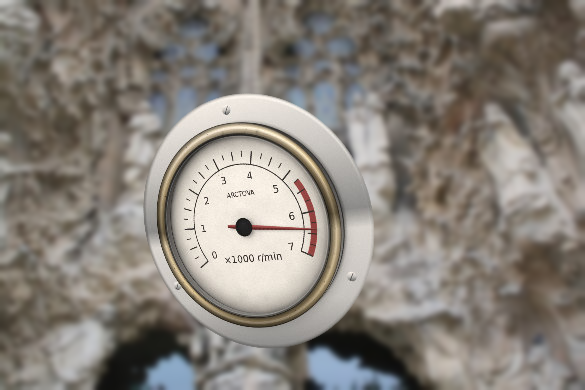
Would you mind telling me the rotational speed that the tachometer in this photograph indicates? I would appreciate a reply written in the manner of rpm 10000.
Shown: rpm 6375
